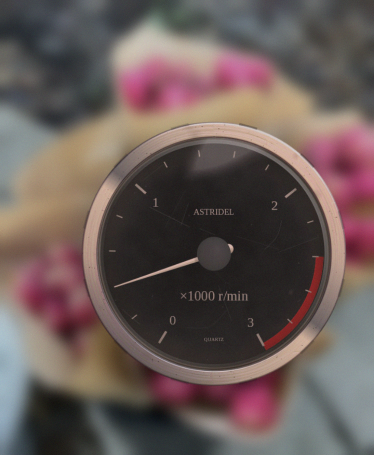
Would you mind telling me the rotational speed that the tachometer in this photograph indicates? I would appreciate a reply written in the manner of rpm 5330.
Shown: rpm 400
